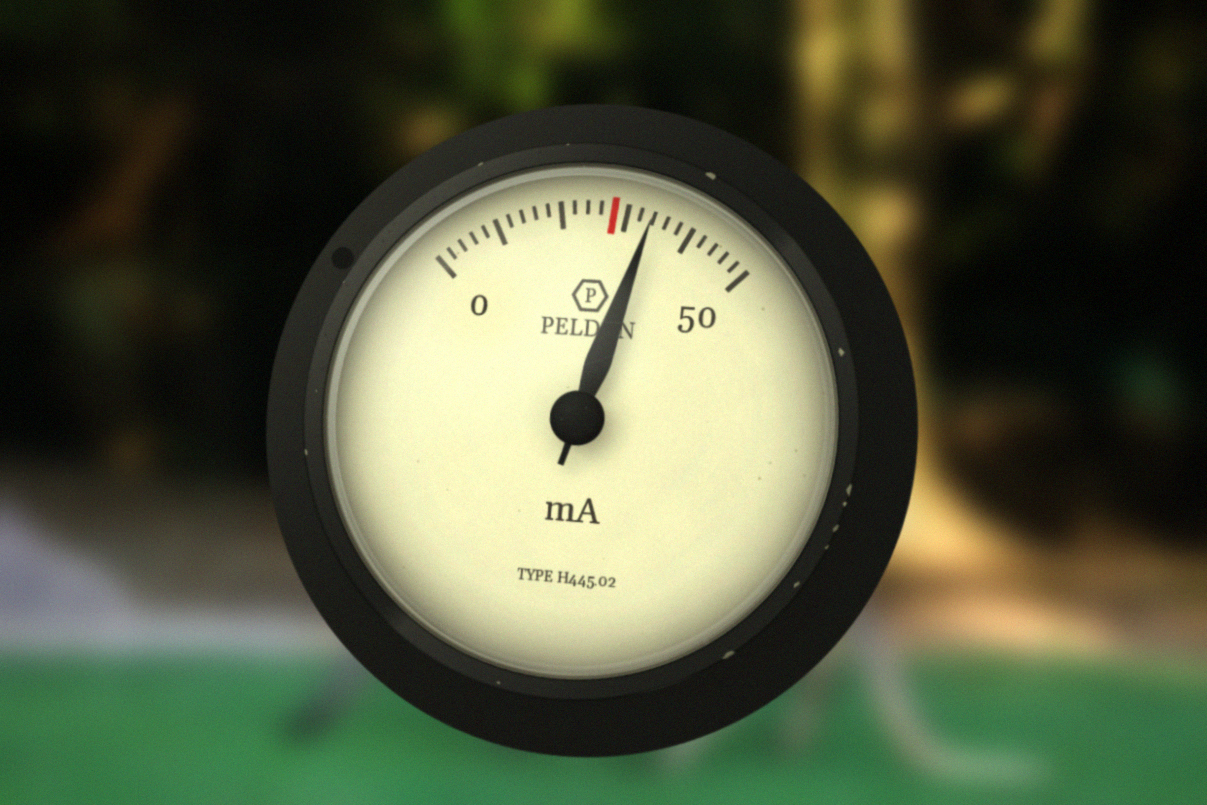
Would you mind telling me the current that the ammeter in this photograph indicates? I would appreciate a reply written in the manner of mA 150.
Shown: mA 34
